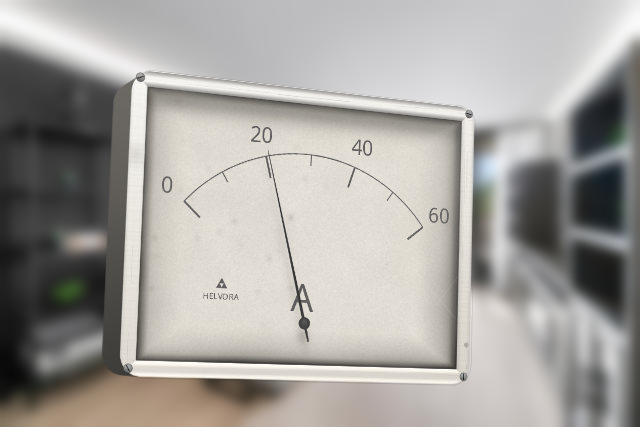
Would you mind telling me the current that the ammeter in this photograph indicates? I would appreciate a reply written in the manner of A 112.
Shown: A 20
